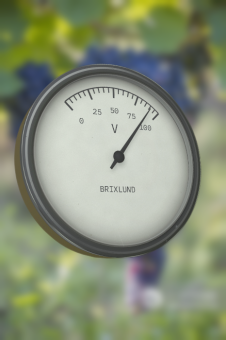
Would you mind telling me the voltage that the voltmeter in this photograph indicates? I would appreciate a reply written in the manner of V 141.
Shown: V 90
